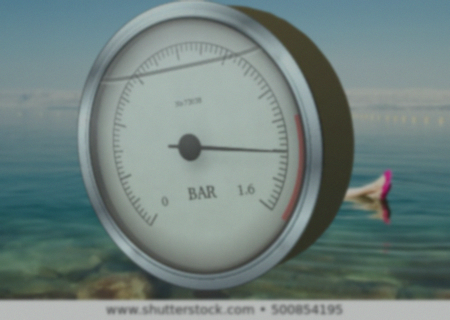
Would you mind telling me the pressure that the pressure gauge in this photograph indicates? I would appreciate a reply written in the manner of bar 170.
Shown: bar 1.4
